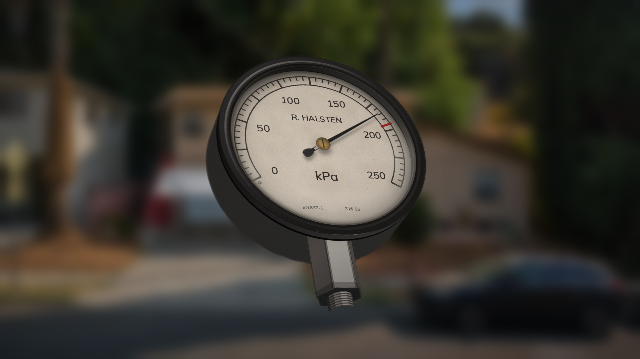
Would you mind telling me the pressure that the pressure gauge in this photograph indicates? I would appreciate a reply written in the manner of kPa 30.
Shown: kPa 185
